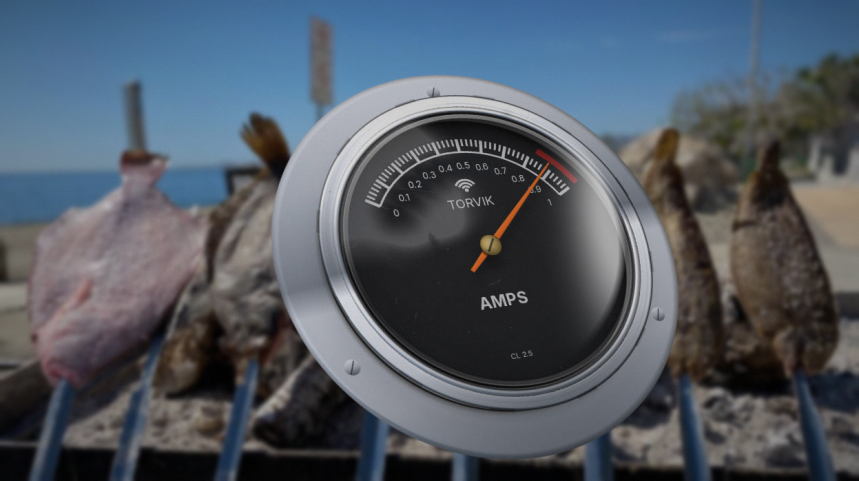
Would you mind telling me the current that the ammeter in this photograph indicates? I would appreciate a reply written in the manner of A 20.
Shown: A 0.88
